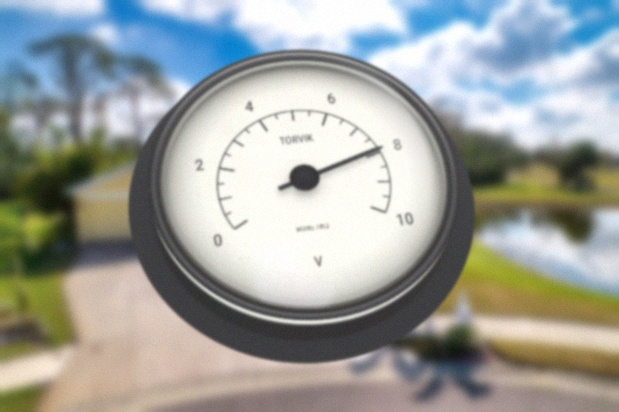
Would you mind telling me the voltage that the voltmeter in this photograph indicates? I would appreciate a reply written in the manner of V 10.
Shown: V 8
